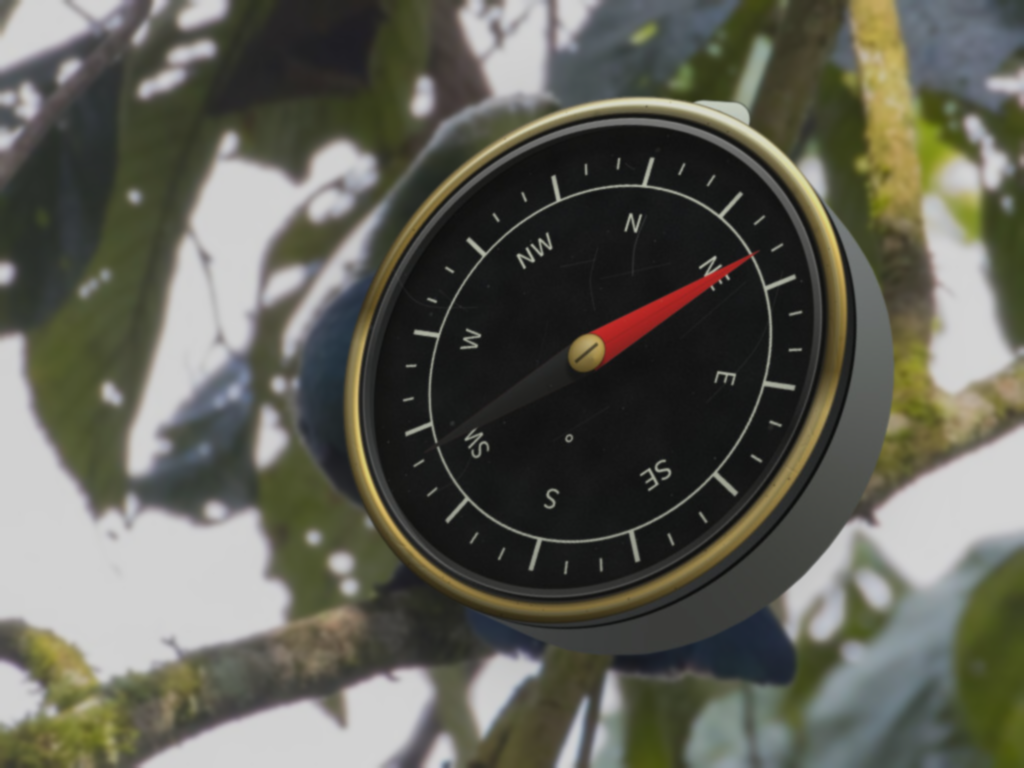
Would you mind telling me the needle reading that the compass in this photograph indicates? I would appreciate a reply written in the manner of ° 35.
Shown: ° 50
